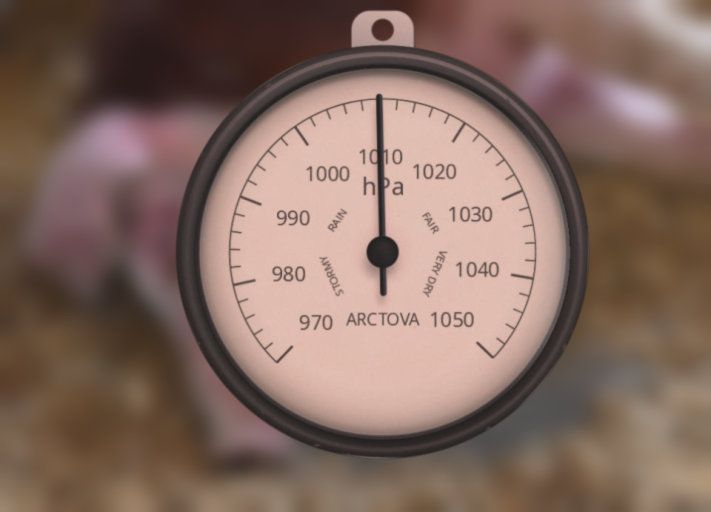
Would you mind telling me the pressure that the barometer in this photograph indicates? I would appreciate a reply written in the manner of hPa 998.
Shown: hPa 1010
